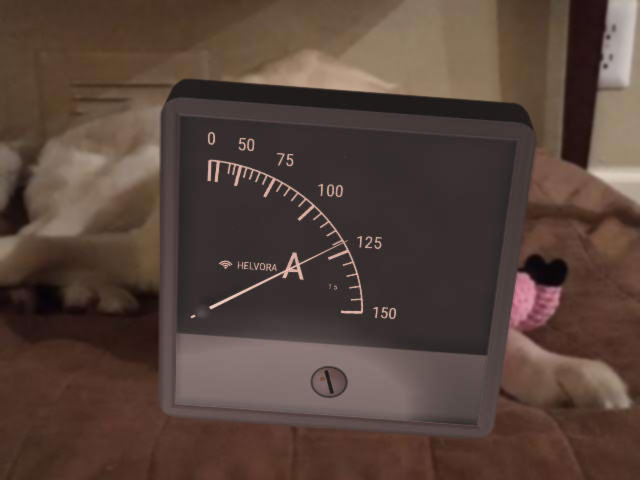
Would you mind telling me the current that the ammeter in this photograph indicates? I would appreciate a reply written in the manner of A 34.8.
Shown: A 120
